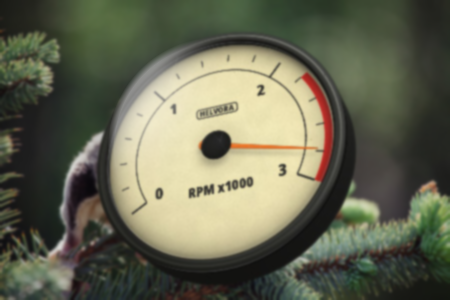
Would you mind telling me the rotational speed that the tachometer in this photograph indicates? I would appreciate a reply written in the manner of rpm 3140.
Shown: rpm 2800
